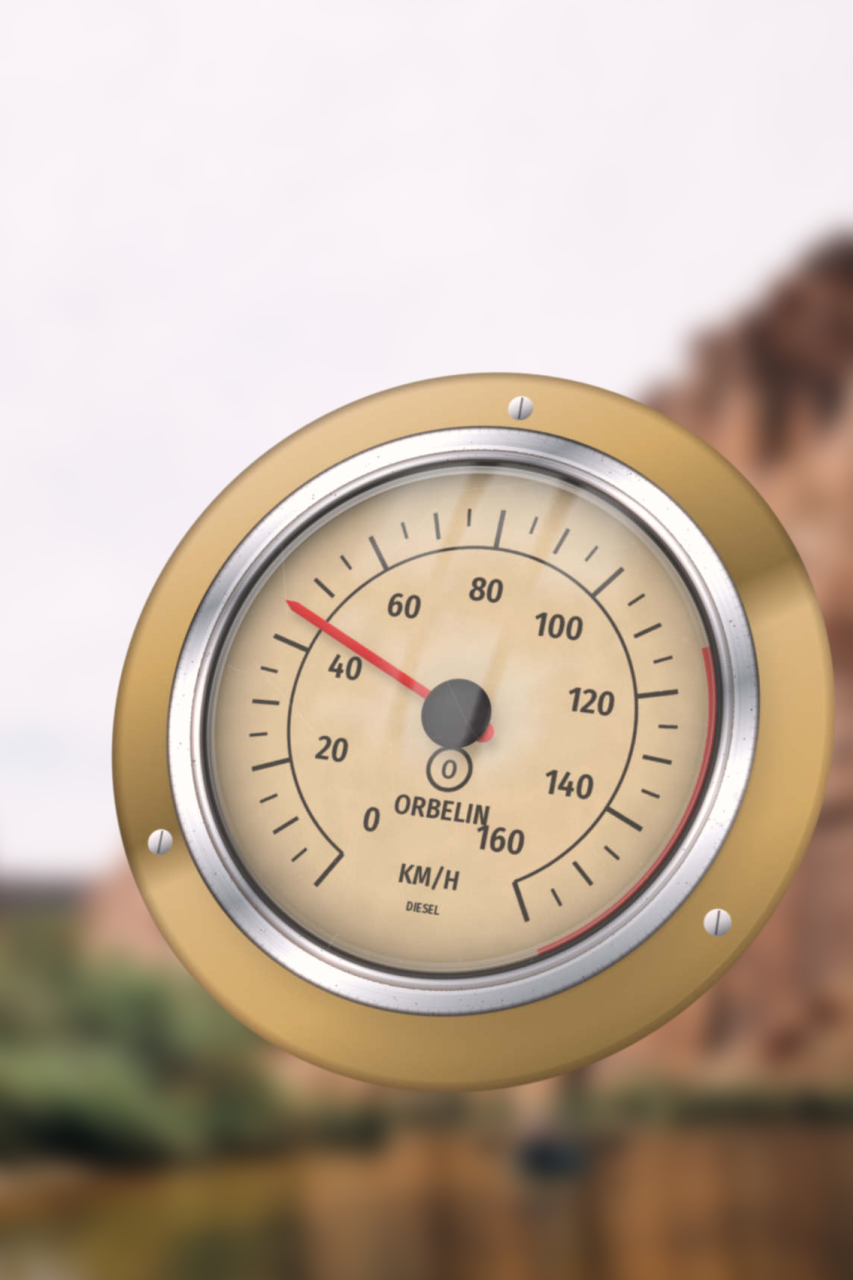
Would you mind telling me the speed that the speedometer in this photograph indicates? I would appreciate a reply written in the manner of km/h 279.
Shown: km/h 45
